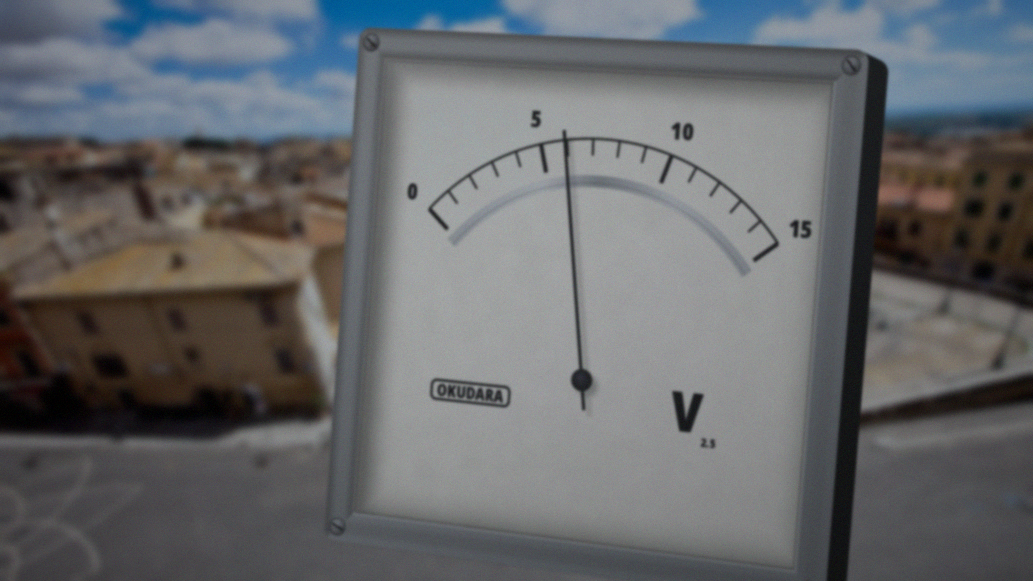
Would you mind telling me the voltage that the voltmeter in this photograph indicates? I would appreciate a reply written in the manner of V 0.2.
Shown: V 6
